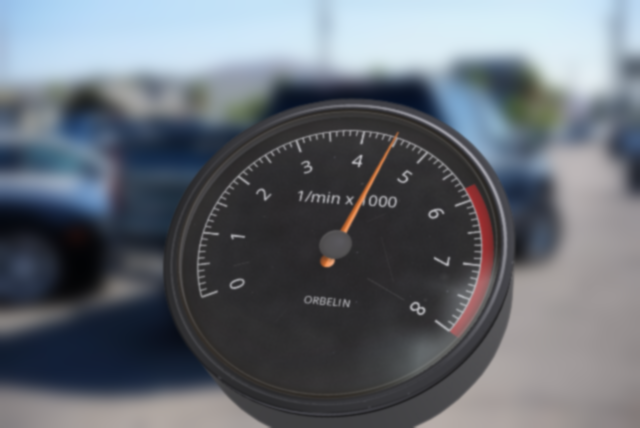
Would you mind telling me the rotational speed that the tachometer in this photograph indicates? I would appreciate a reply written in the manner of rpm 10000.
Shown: rpm 4500
